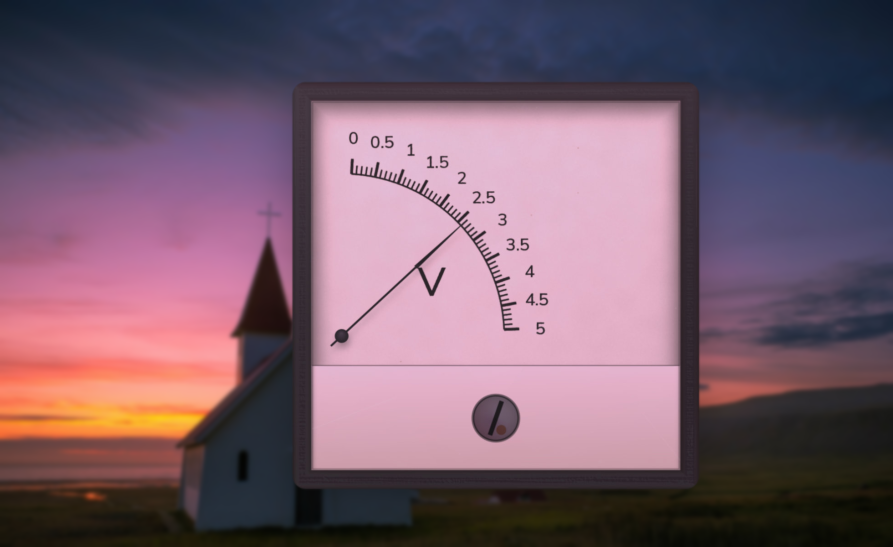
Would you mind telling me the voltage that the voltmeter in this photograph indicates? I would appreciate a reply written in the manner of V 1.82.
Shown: V 2.6
